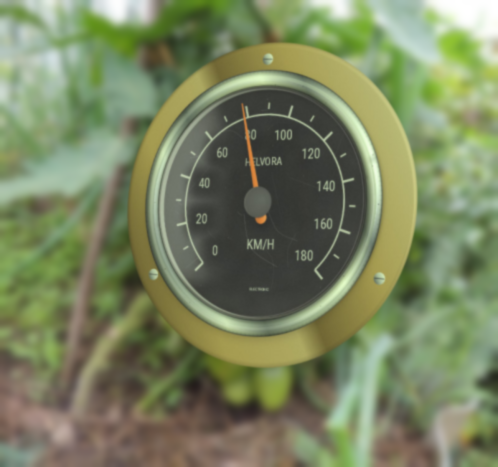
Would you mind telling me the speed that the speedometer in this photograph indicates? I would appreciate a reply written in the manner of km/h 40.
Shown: km/h 80
